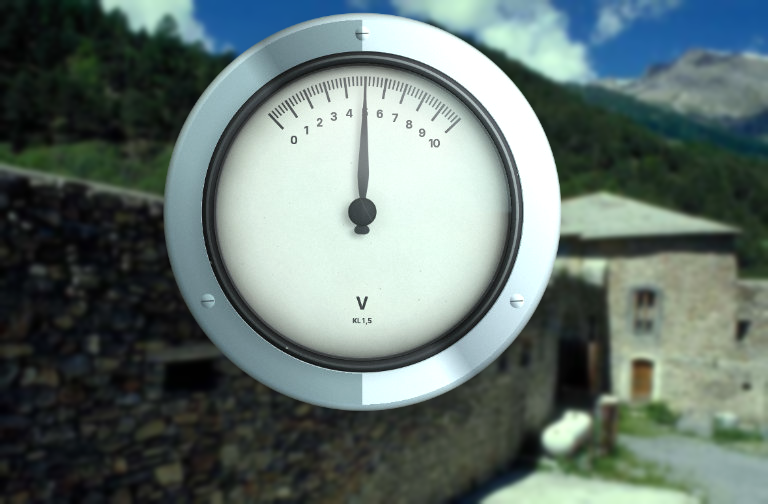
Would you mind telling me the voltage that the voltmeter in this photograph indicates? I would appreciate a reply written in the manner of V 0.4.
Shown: V 5
